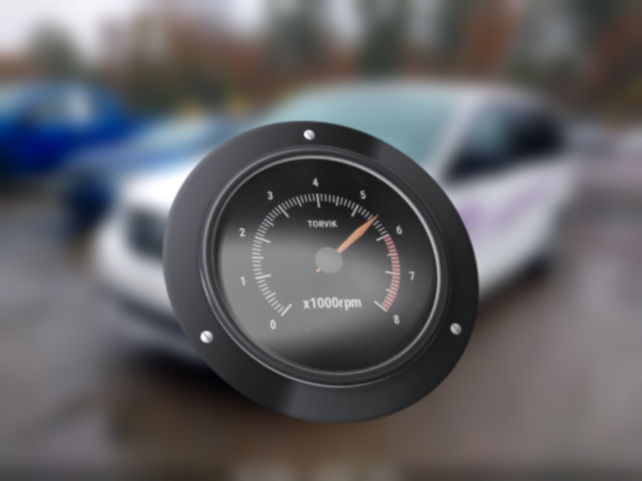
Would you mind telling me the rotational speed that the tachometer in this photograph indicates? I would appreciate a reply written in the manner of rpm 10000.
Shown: rpm 5500
